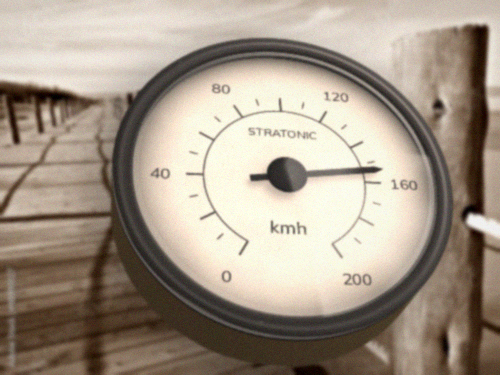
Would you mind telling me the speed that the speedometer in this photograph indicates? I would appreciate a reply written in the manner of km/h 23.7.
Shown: km/h 155
